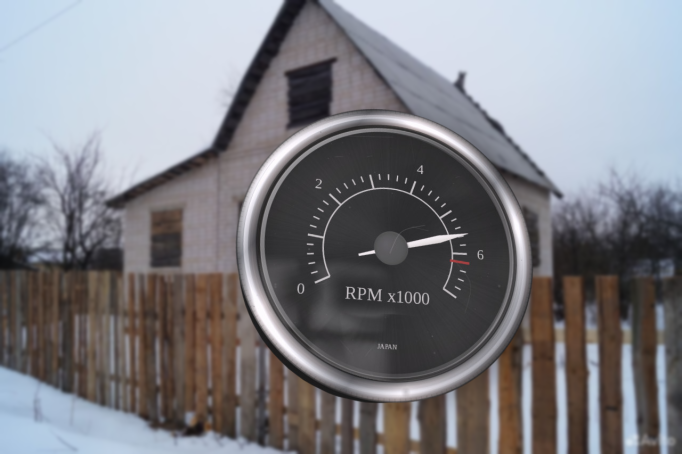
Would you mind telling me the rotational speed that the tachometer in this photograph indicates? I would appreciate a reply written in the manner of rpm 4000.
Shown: rpm 5600
